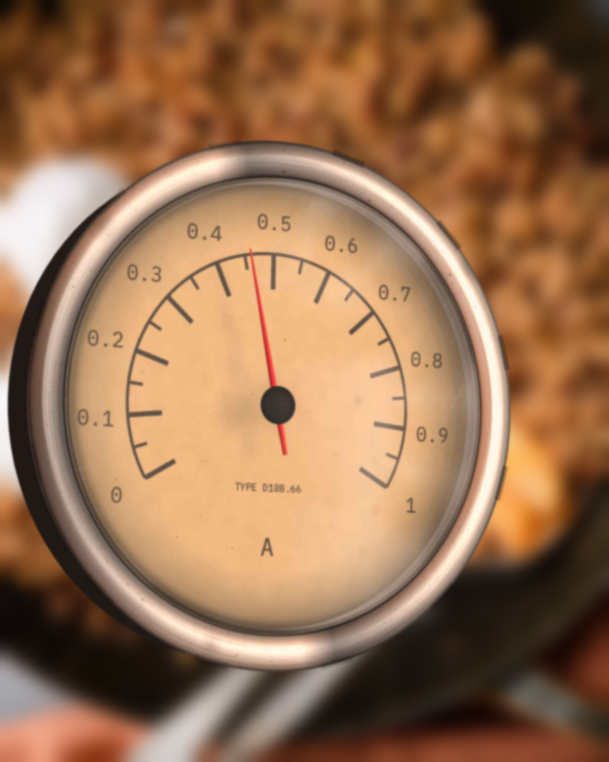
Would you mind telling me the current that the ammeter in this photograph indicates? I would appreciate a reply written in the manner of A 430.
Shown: A 0.45
